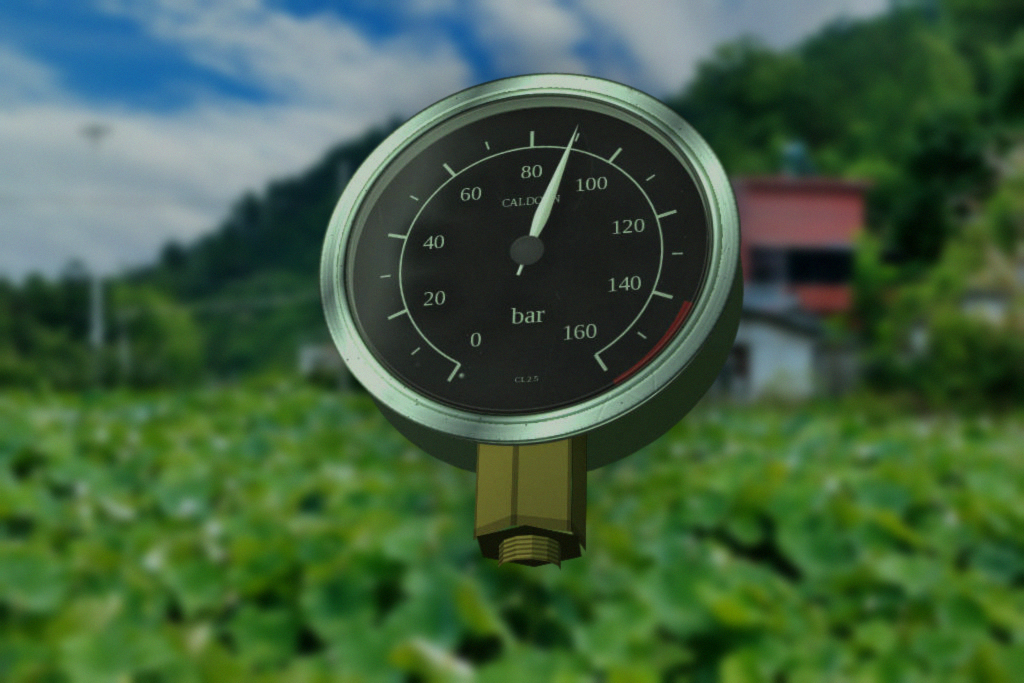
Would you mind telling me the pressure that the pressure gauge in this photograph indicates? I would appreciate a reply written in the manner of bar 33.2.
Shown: bar 90
